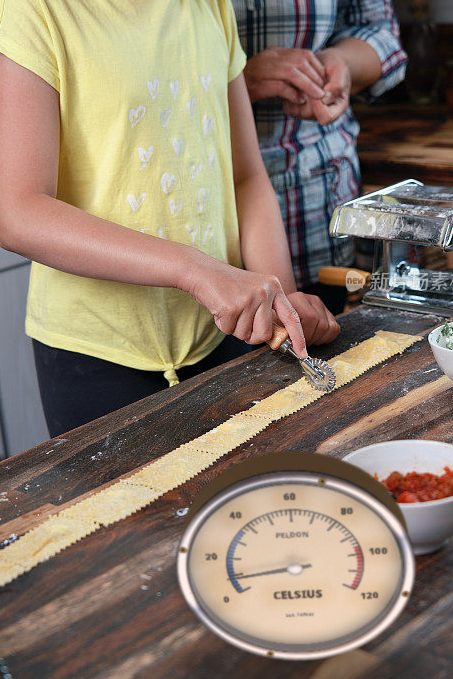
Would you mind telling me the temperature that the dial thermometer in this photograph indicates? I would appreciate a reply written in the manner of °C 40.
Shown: °C 10
